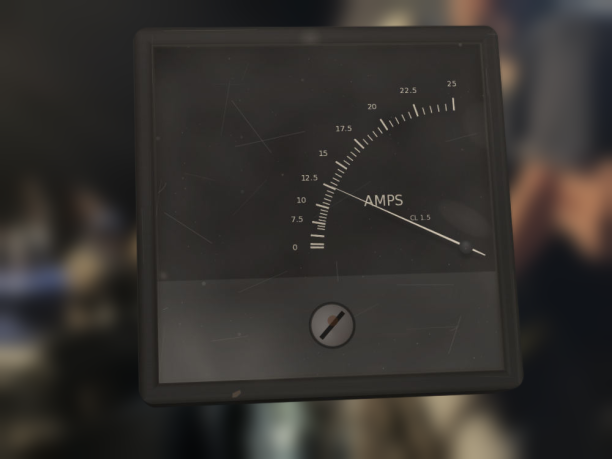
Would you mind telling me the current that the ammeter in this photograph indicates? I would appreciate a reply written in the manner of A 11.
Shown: A 12.5
